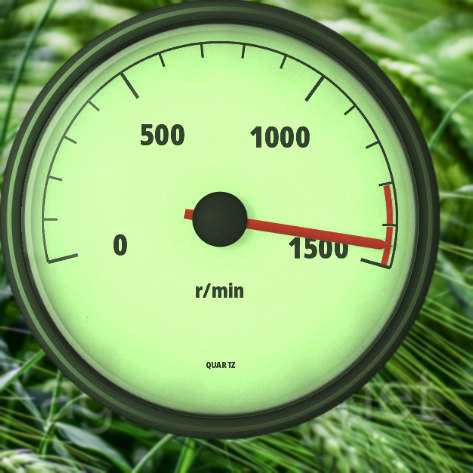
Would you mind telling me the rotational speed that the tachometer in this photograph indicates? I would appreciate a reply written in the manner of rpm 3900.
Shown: rpm 1450
